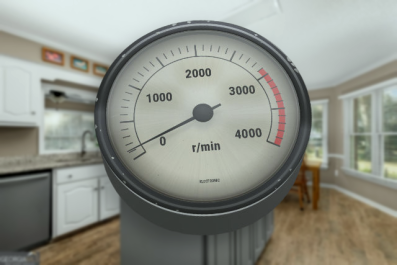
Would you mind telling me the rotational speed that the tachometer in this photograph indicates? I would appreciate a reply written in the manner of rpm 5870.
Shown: rpm 100
